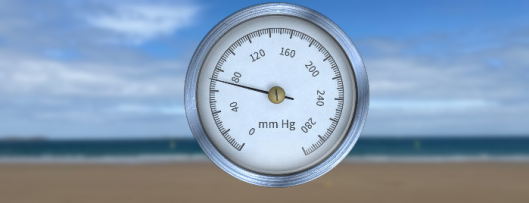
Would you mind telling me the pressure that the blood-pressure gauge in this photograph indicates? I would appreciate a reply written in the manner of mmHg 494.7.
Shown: mmHg 70
